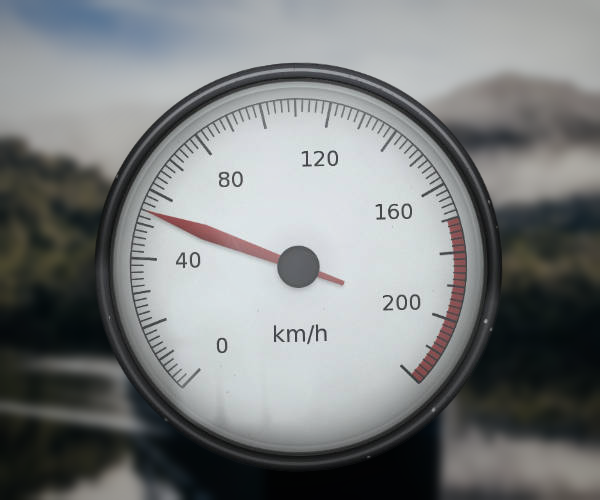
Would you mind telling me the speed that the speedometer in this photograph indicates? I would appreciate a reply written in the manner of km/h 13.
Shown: km/h 54
